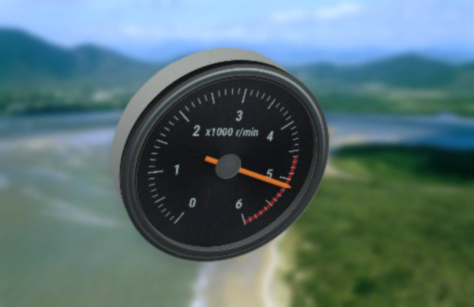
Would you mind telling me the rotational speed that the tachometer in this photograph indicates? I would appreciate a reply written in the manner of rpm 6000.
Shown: rpm 5100
